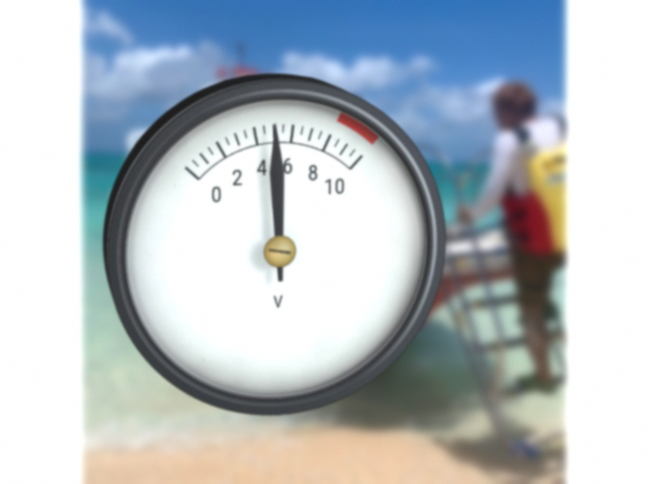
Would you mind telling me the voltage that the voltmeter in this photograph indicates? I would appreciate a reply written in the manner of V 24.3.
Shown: V 5
